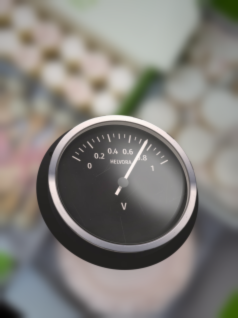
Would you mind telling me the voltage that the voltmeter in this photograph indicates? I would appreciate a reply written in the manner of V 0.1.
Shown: V 0.75
